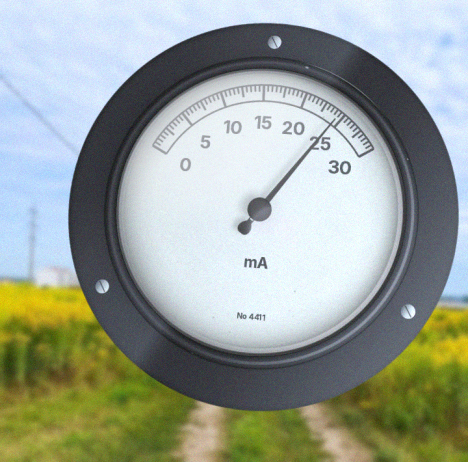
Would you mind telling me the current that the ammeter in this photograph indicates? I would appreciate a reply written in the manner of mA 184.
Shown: mA 24.5
